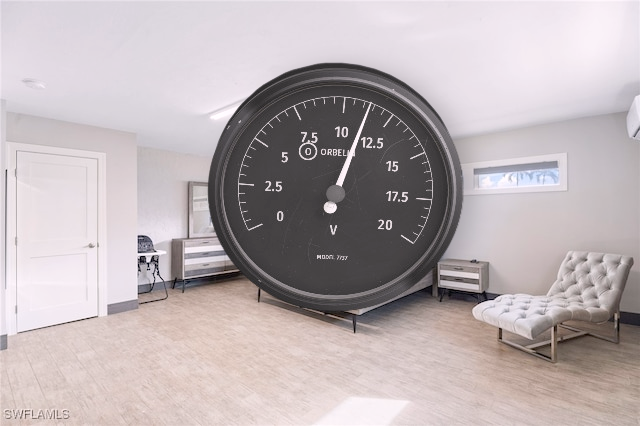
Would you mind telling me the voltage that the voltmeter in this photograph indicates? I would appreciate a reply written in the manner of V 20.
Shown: V 11.25
